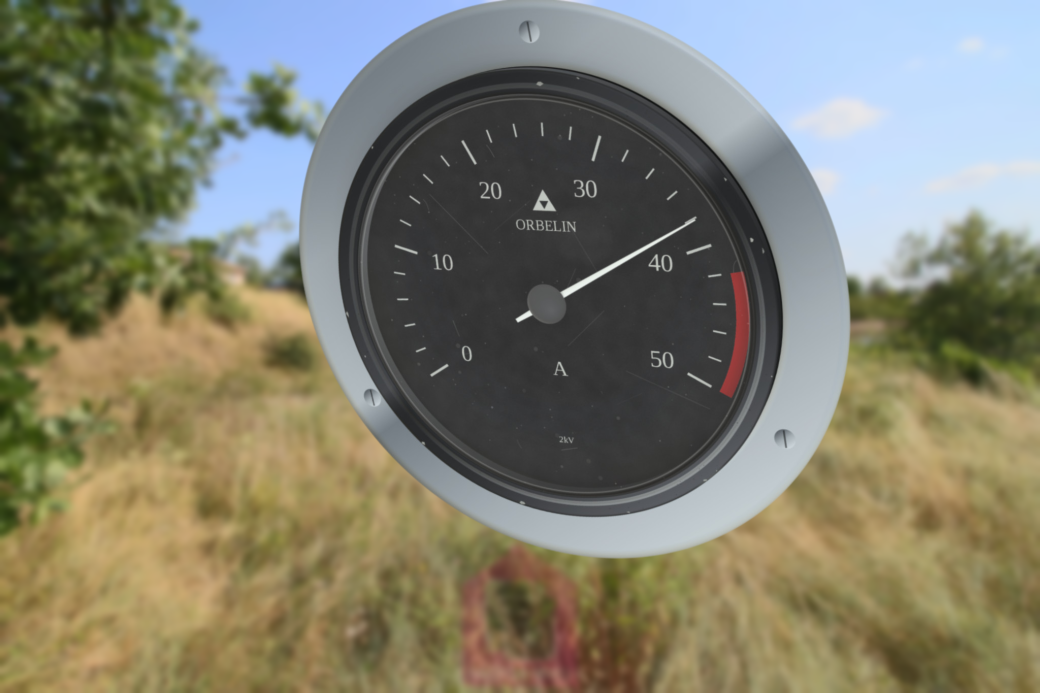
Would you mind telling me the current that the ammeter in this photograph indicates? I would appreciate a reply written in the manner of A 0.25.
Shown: A 38
